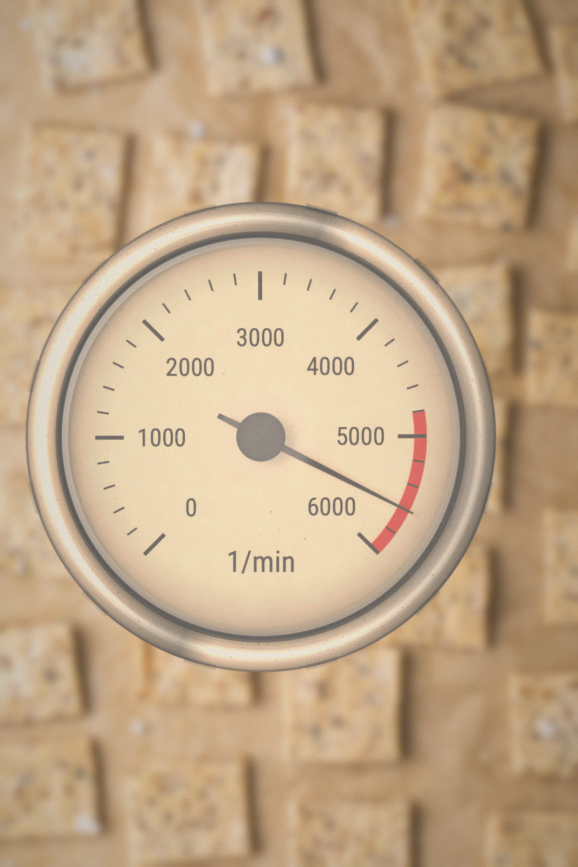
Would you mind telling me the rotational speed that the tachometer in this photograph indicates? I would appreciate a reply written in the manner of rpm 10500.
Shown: rpm 5600
